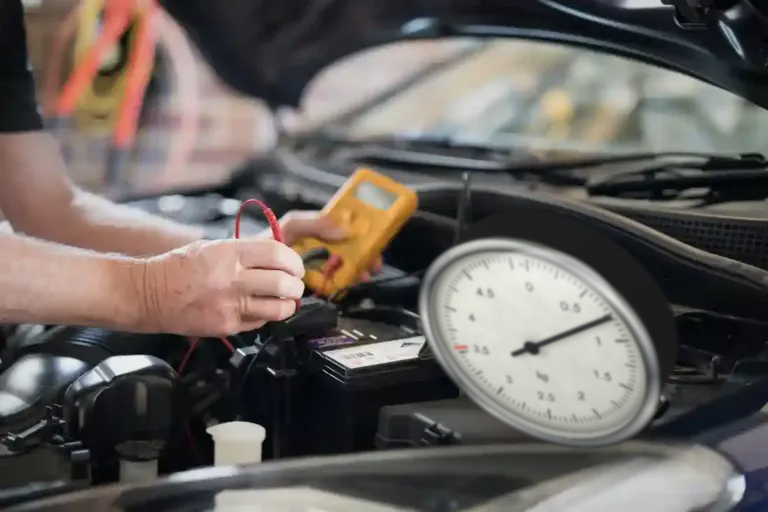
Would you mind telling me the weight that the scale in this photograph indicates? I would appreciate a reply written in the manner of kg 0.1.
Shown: kg 0.75
